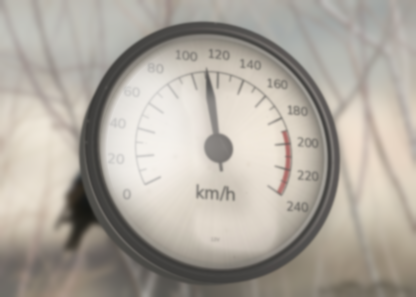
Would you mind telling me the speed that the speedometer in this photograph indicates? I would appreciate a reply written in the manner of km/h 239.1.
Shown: km/h 110
